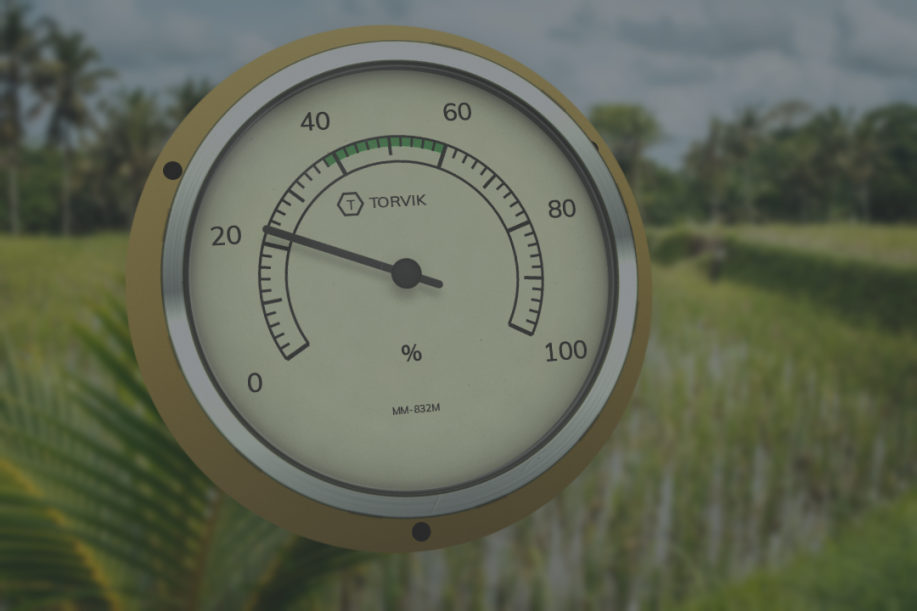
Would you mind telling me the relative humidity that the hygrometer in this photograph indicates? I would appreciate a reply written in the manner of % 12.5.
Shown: % 22
